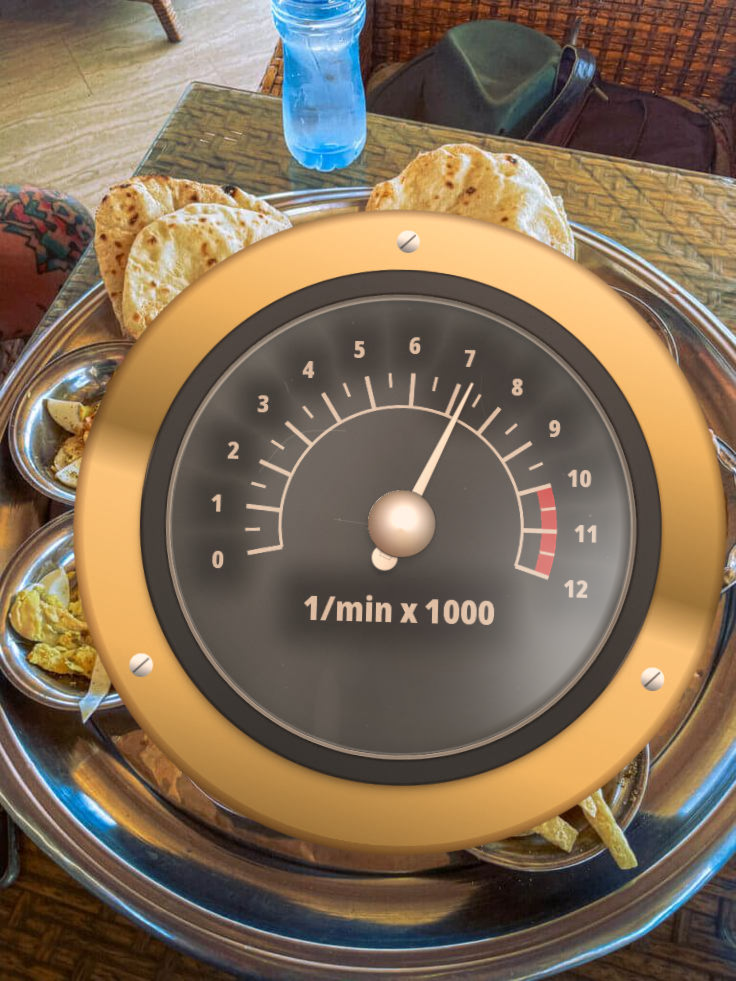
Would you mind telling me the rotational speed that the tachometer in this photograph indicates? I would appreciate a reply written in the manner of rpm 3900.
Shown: rpm 7250
